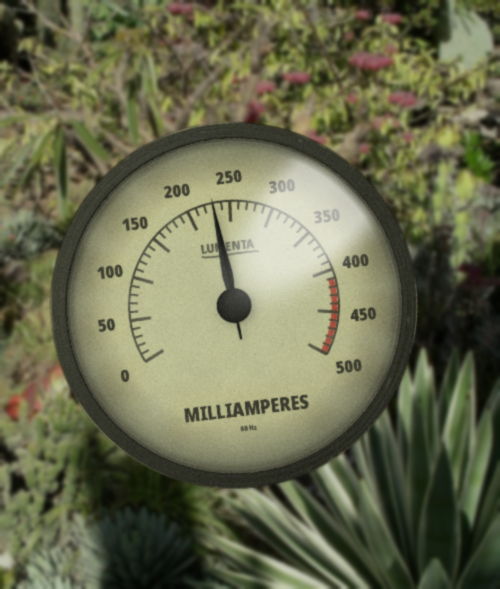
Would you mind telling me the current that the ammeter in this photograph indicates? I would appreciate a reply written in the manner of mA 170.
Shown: mA 230
